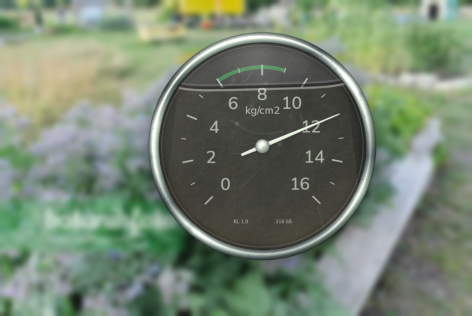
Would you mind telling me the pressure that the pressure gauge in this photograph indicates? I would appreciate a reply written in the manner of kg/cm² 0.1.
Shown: kg/cm² 12
